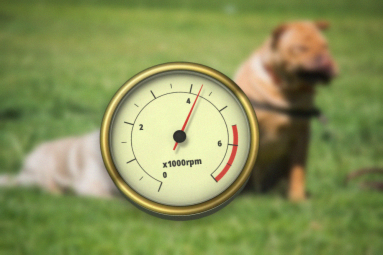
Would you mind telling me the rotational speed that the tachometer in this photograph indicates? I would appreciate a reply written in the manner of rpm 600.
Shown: rpm 4250
